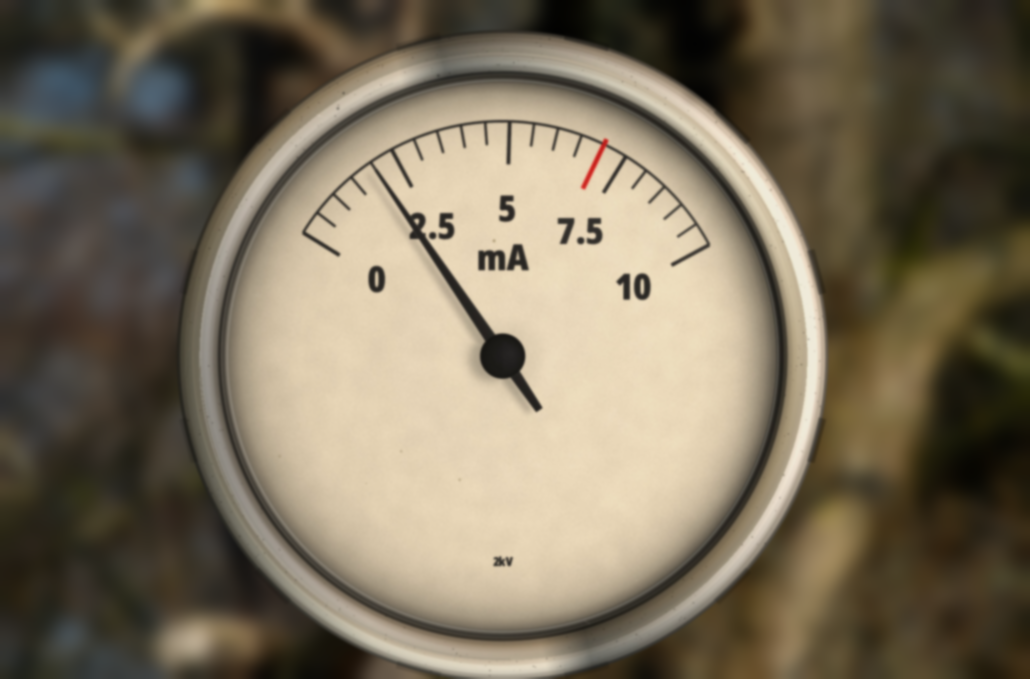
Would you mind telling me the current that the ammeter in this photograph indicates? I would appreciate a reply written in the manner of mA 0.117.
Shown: mA 2
